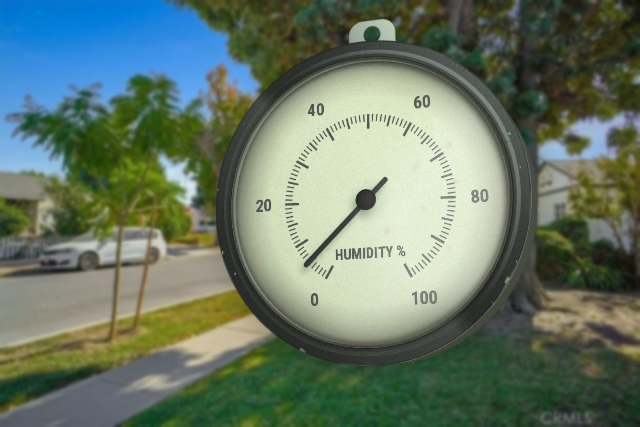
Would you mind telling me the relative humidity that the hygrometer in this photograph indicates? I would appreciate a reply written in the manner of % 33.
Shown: % 5
